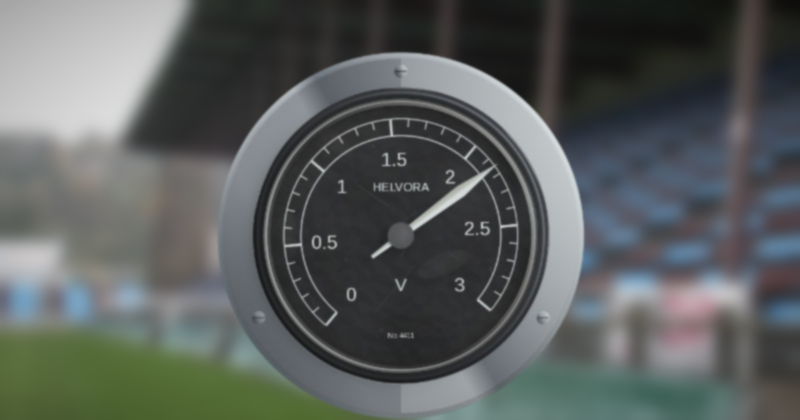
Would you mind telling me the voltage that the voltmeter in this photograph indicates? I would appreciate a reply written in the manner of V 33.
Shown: V 2.15
